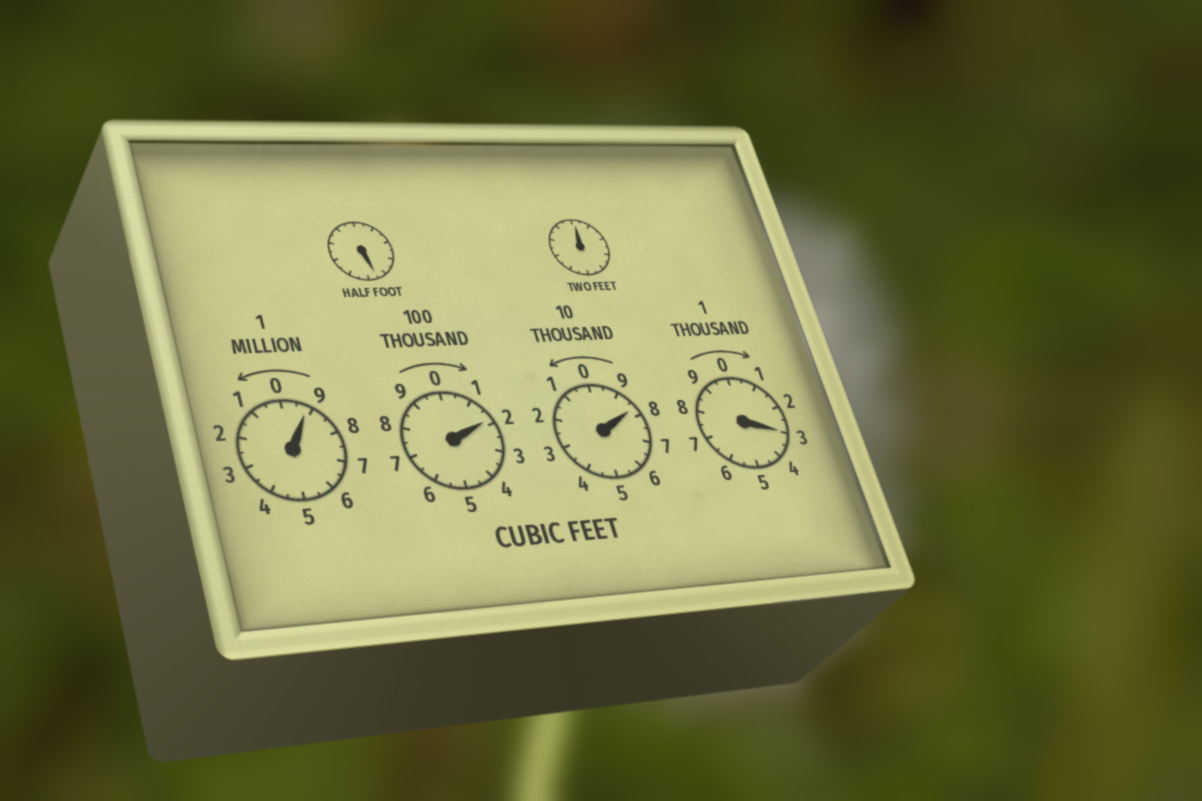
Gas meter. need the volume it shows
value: 918300 ft³
